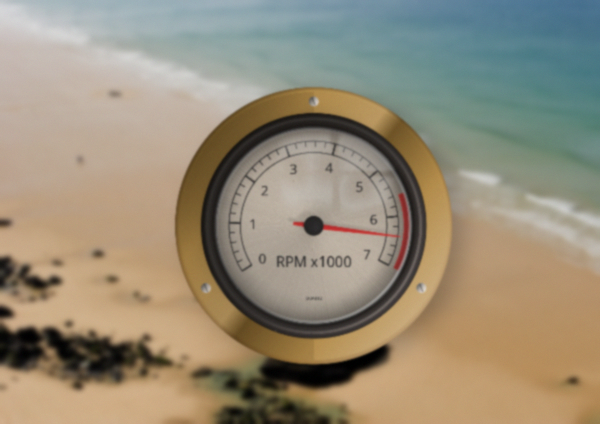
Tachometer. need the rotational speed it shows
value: 6400 rpm
